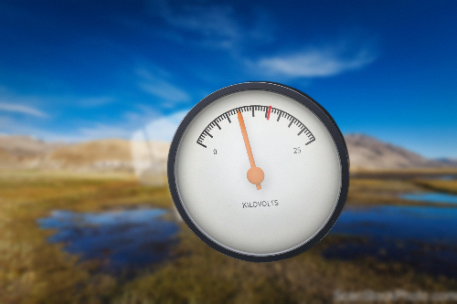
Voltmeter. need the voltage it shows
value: 10 kV
